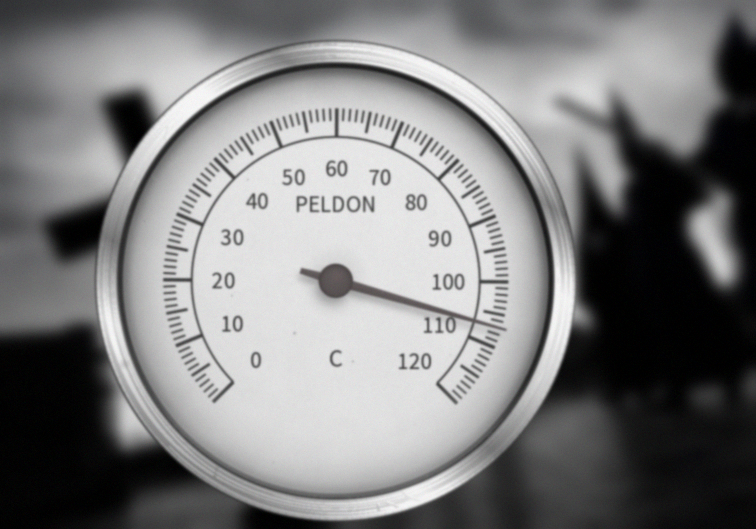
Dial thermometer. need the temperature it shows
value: 107 °C
